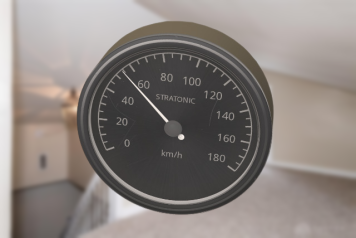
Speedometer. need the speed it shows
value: 55 km/h
